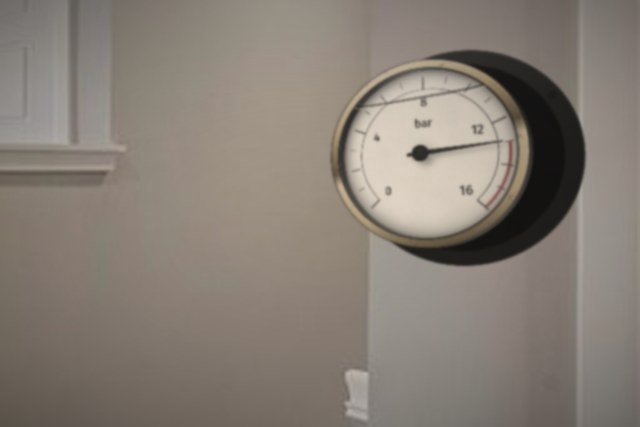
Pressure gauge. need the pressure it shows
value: 13 bar
